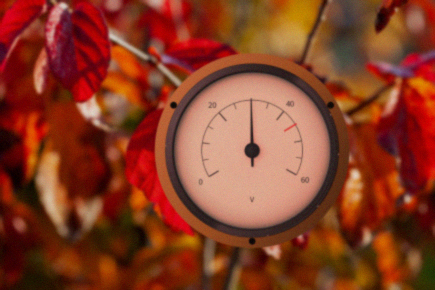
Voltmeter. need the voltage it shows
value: 30 V
